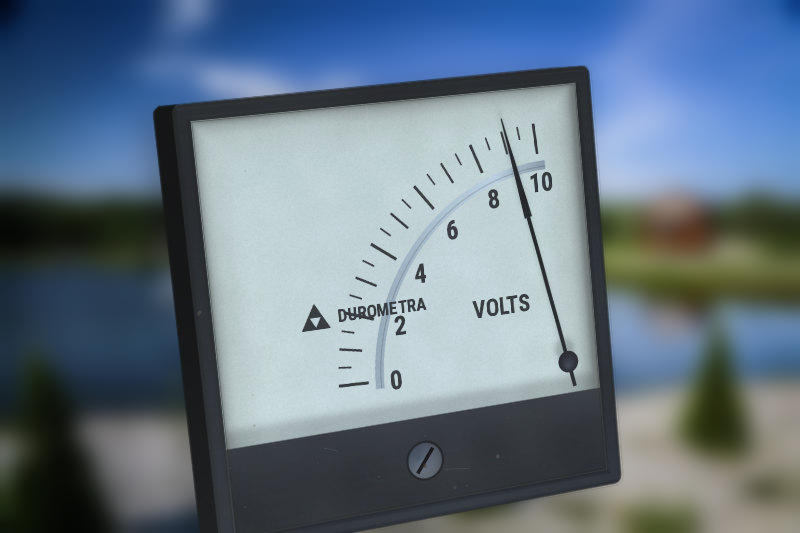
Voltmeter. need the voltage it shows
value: 9 V
